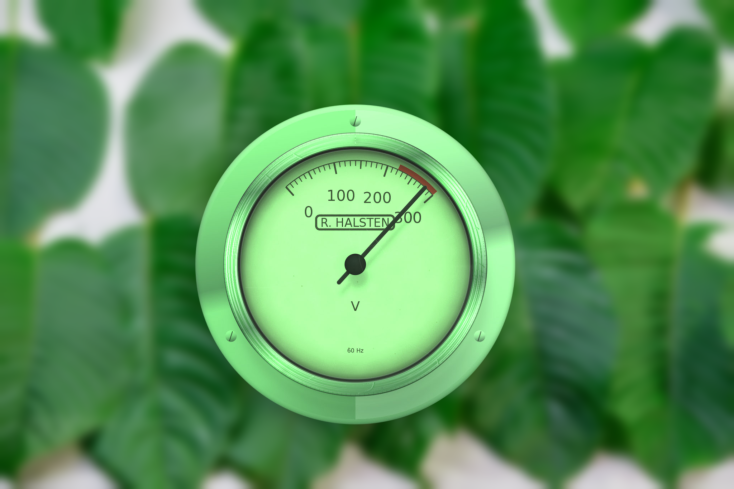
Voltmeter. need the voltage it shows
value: 280 V
